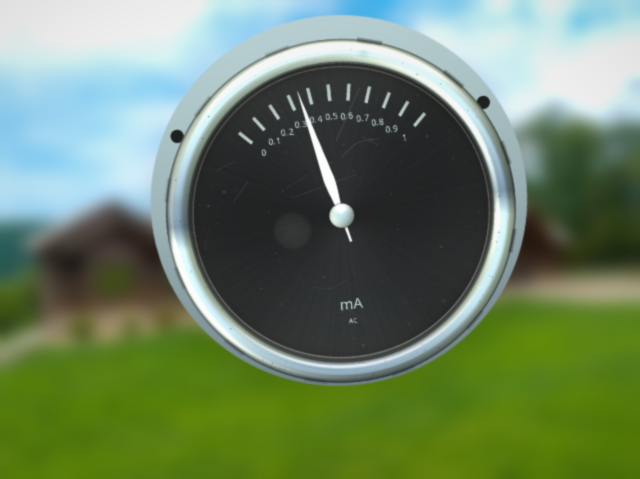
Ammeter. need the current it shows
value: 0.35 mA
